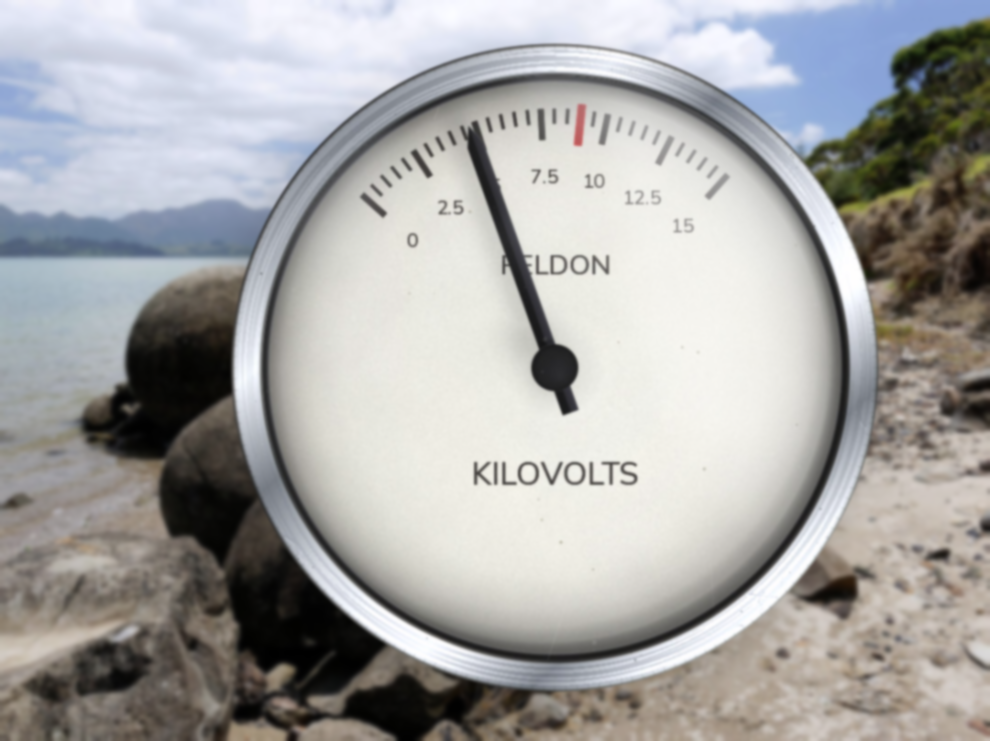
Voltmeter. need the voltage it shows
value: 4.75 kV
